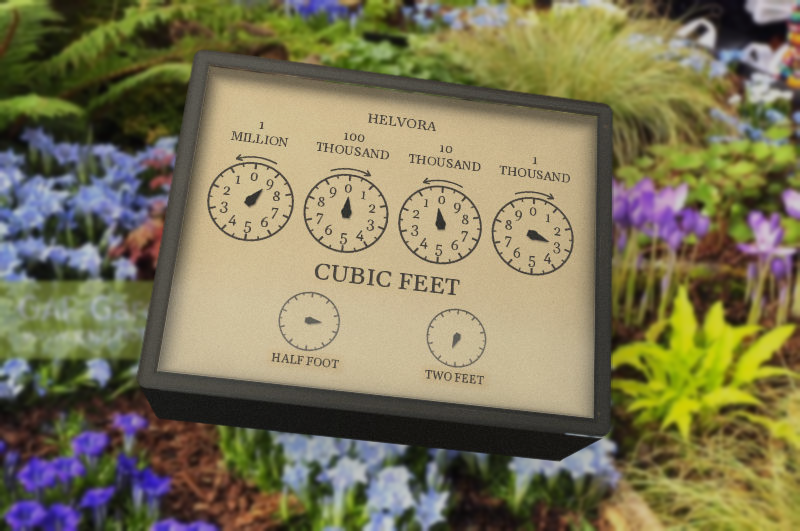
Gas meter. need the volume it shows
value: 900300 ft³
